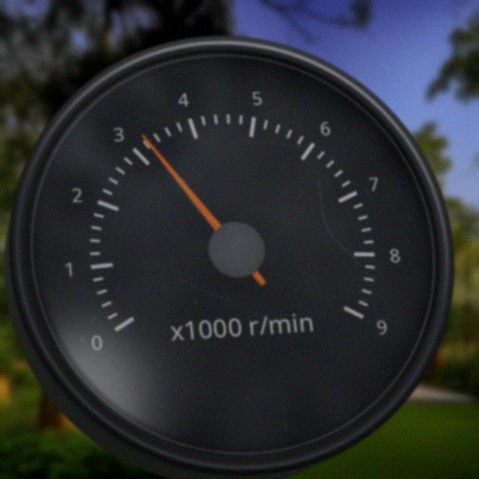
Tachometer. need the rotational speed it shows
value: 3200 rpm
